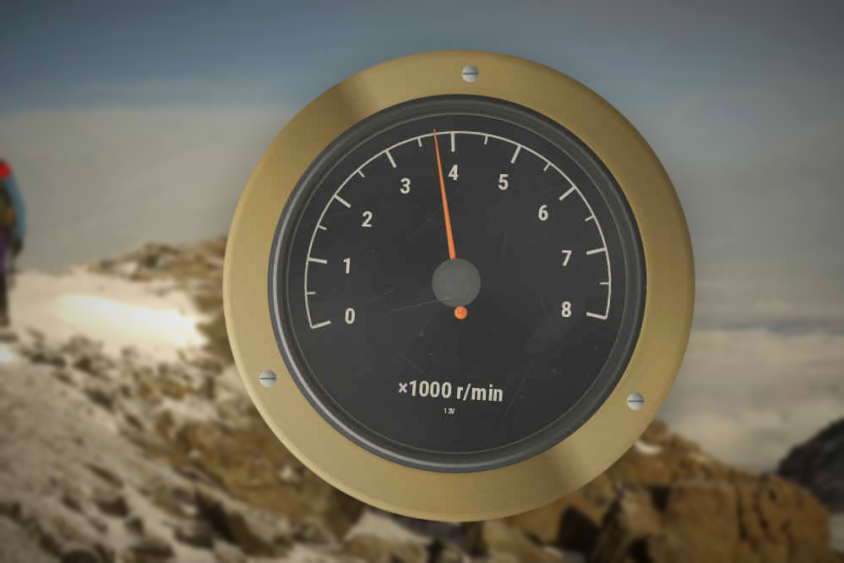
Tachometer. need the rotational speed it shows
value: 3750 rpm
